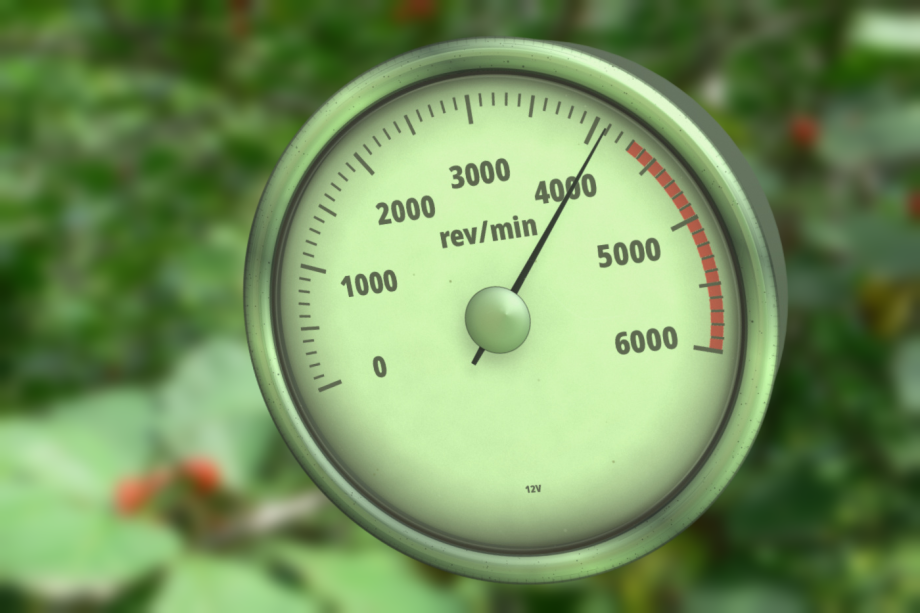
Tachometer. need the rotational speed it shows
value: 4100 rpm
